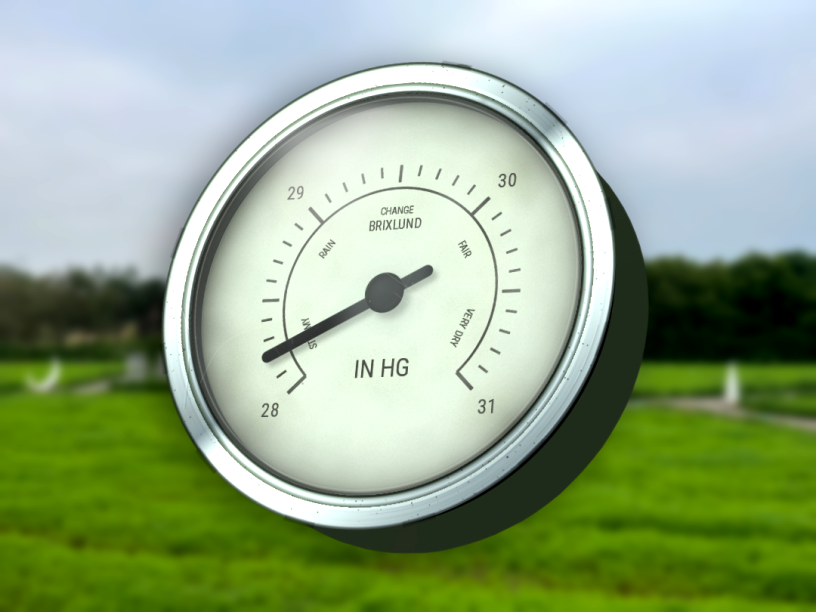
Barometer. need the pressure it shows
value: 28.2 inHg
